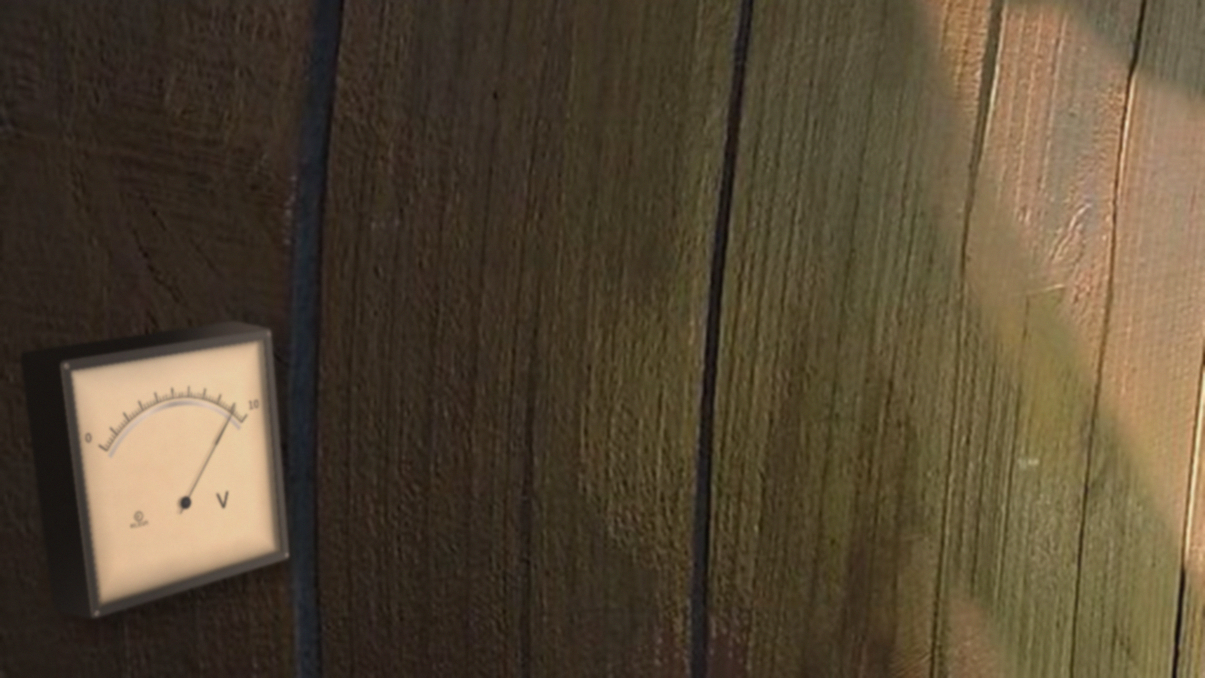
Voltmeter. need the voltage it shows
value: 9 V
